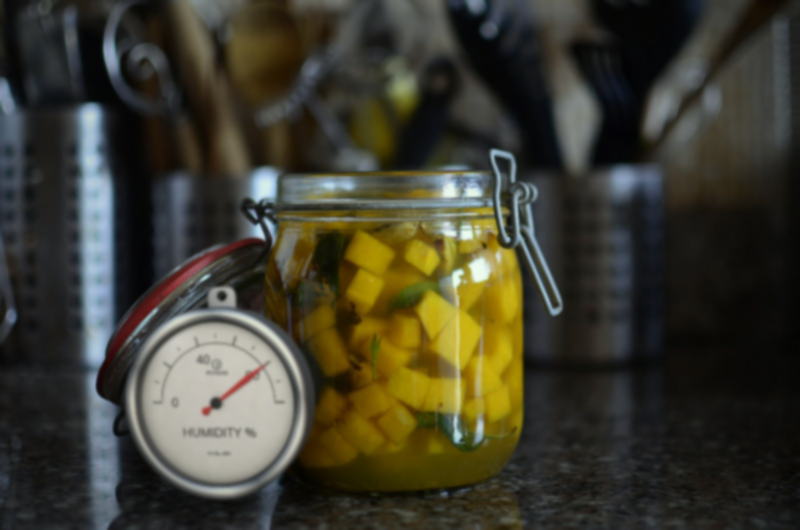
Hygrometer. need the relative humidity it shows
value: 80 %
